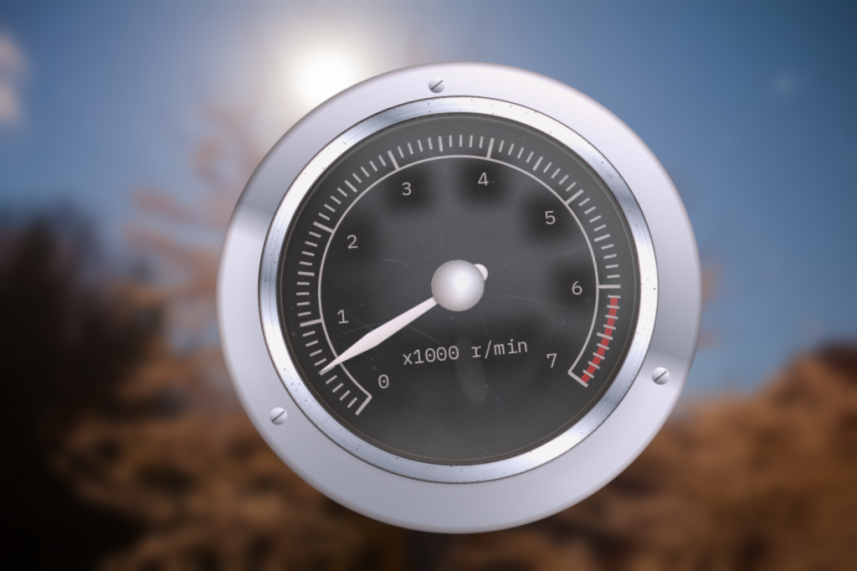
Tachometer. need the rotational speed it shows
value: 500 rpm
